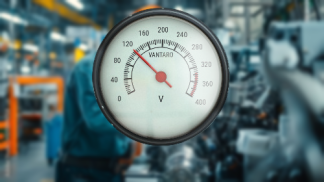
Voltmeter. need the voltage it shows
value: 120 V
